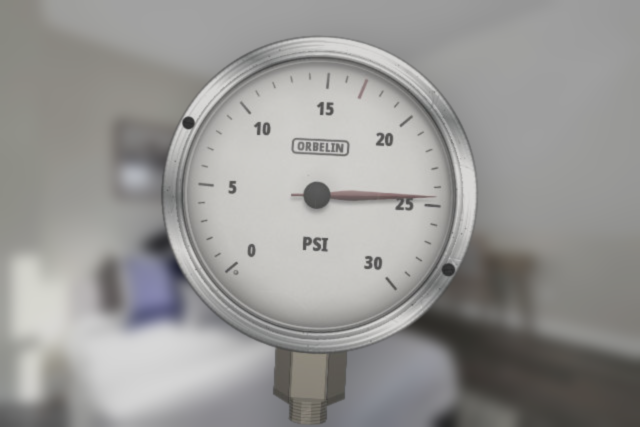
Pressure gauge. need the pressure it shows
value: 24.5 psi
